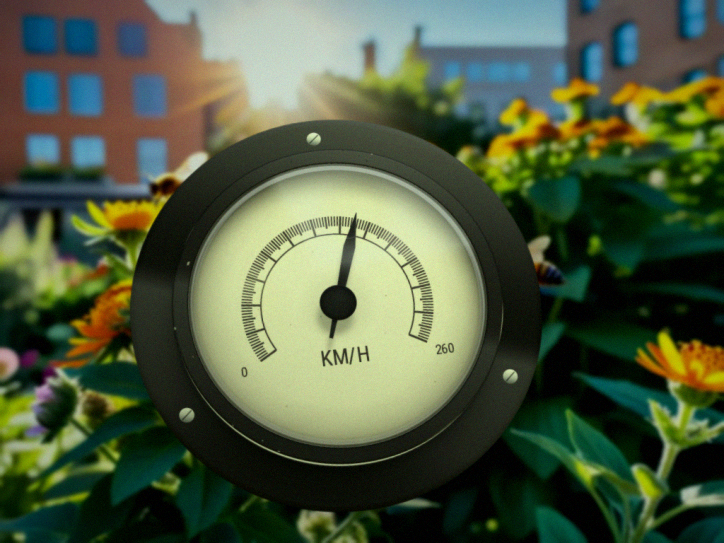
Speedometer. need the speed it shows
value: 150 km/h
